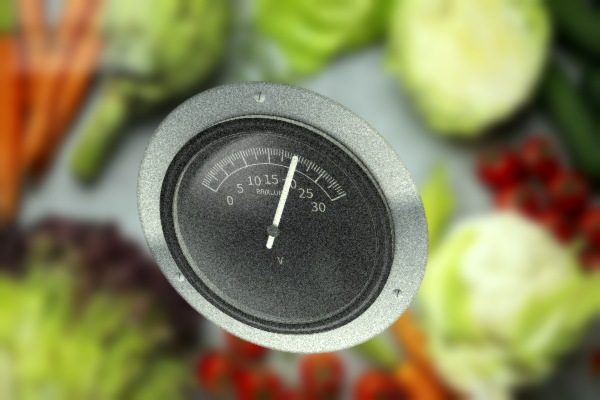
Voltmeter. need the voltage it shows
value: 20 V
